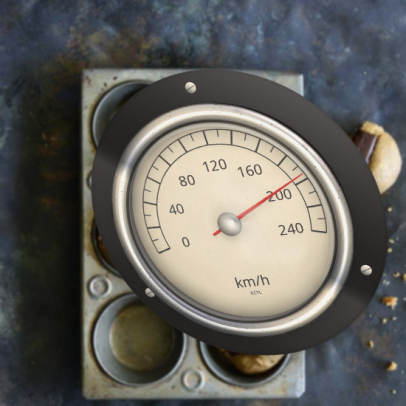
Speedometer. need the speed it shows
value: 195 km/h
